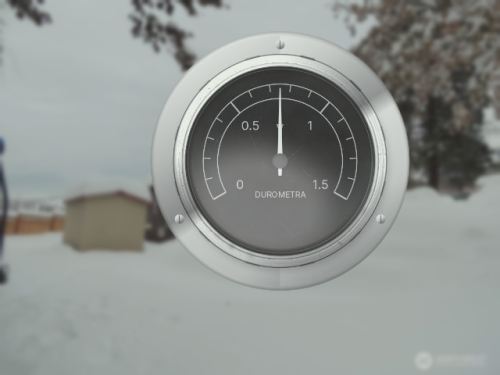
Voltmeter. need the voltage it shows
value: 0.75 V
